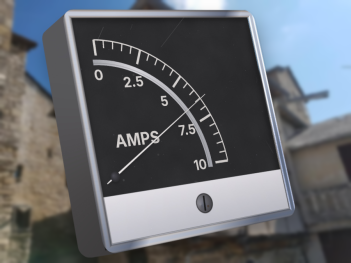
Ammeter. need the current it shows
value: 6.5 A
